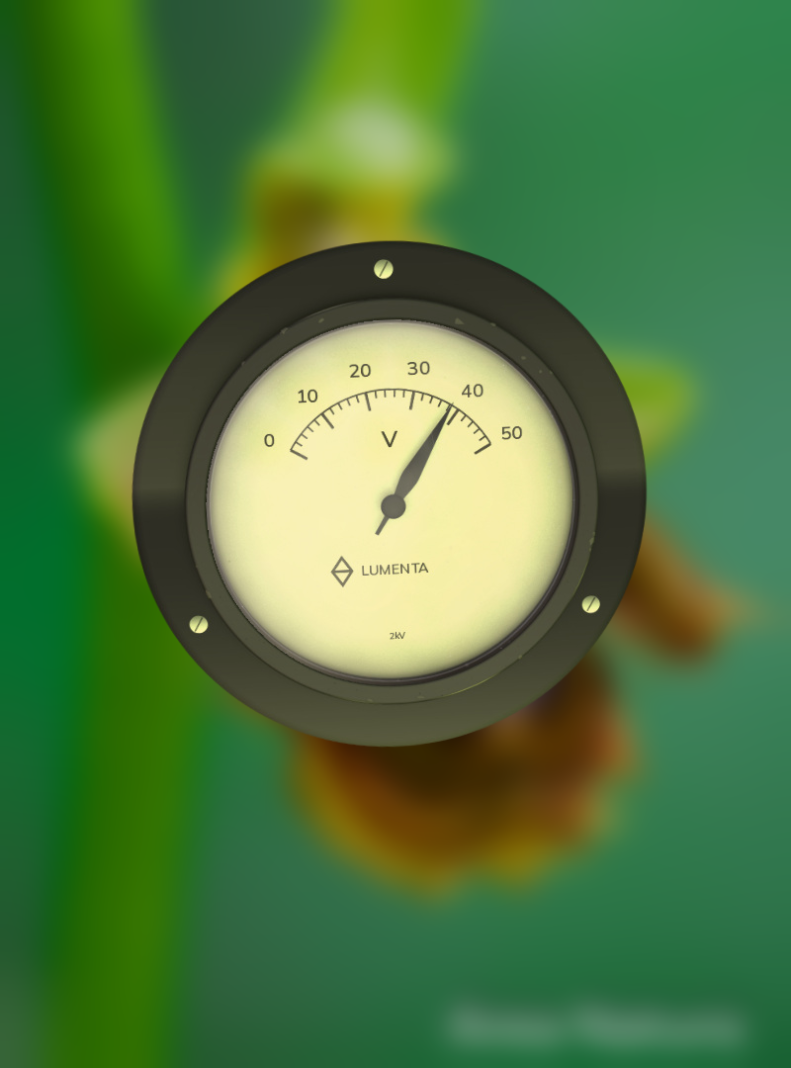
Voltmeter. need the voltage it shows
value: 38 V
